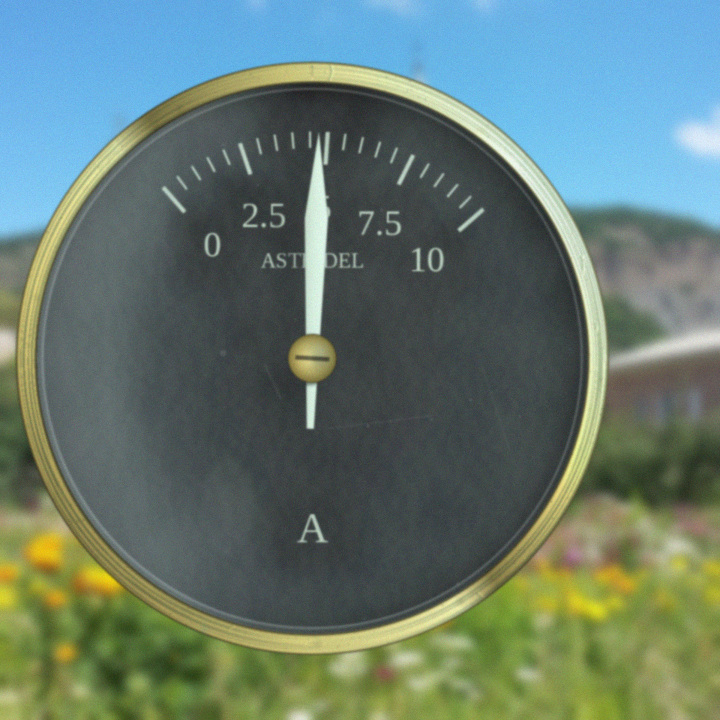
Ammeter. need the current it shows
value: 4.75 A
